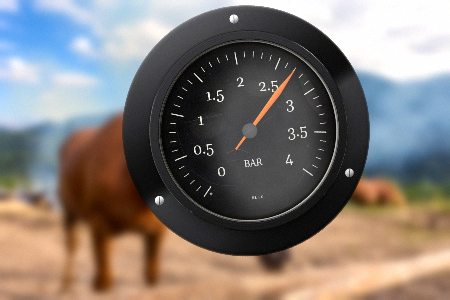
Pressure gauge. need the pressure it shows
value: 2.7 bar
